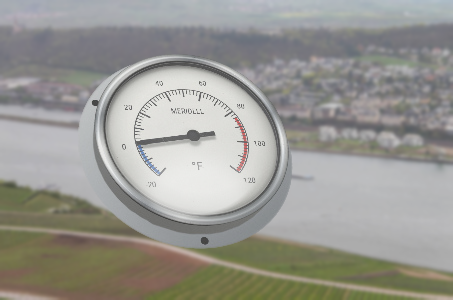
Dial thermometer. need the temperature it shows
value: 0 °F
